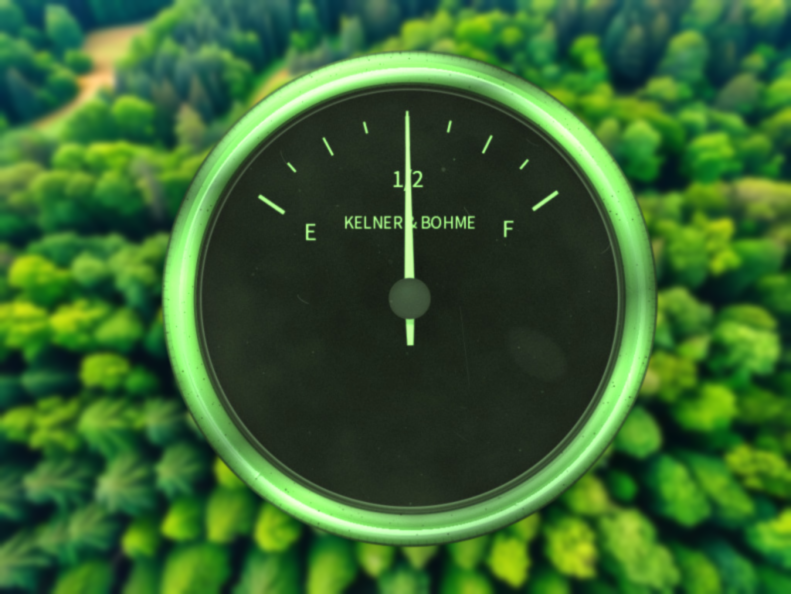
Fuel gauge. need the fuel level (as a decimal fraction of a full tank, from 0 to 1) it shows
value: 0.5
